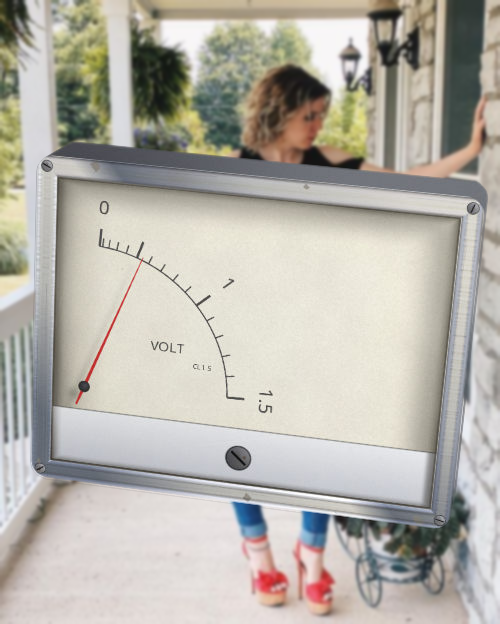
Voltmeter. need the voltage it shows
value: 0.55 V
